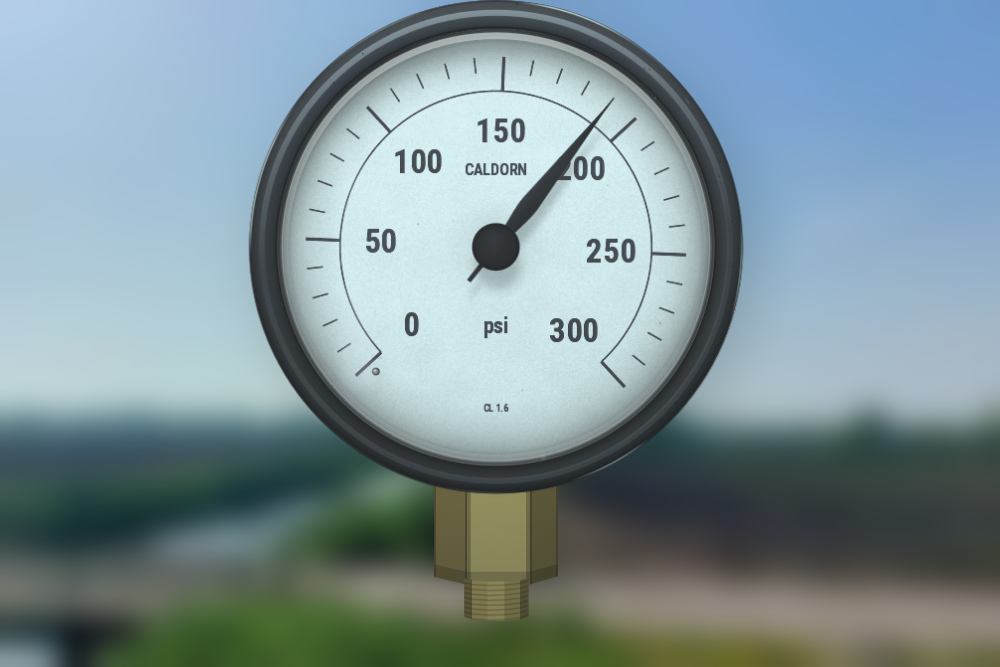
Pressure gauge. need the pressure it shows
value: 190 psi
